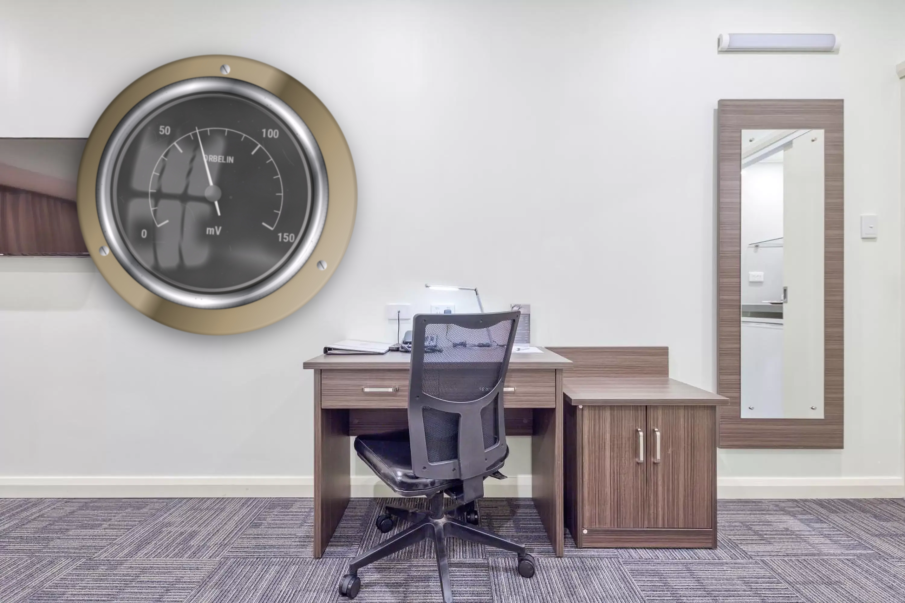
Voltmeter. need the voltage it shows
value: 65 mV
